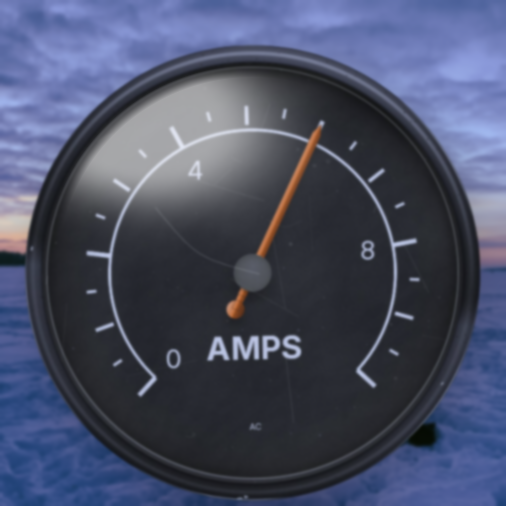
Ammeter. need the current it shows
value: 6 A
